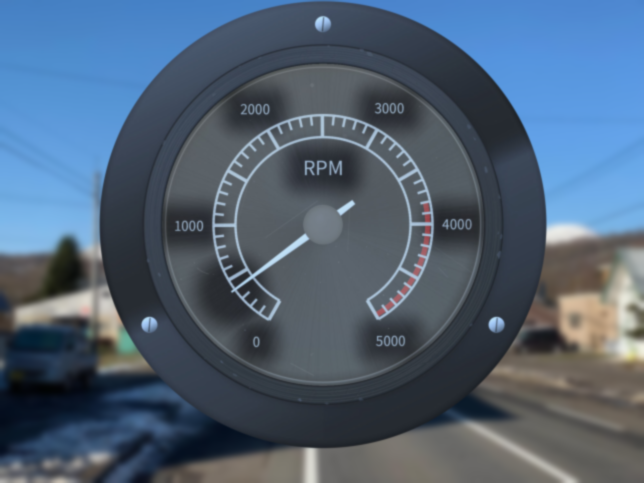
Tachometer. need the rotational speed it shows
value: 400 rpm
